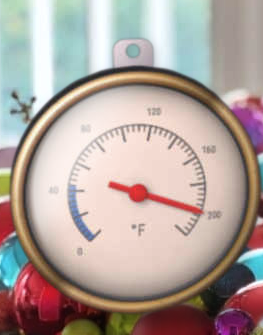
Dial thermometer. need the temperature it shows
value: 200 °F
